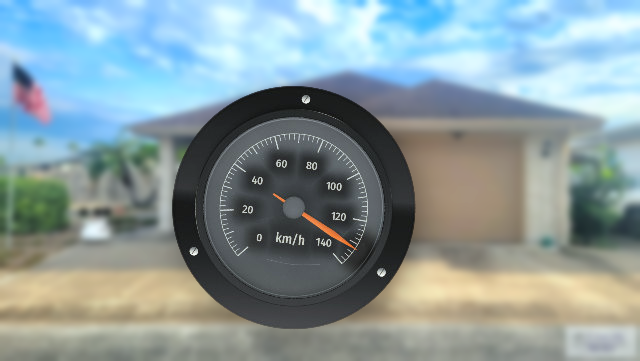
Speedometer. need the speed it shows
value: 132 km/h
